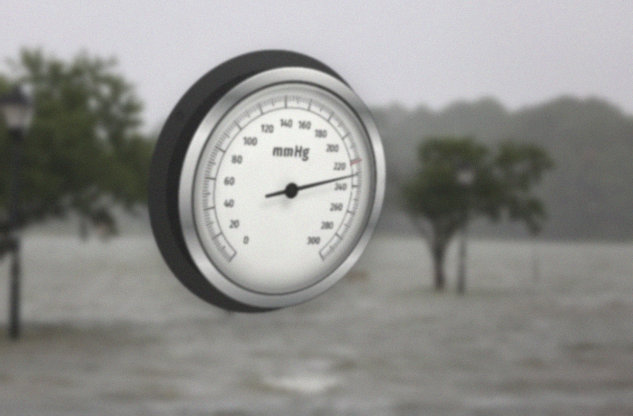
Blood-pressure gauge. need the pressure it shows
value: 230 mmHg
